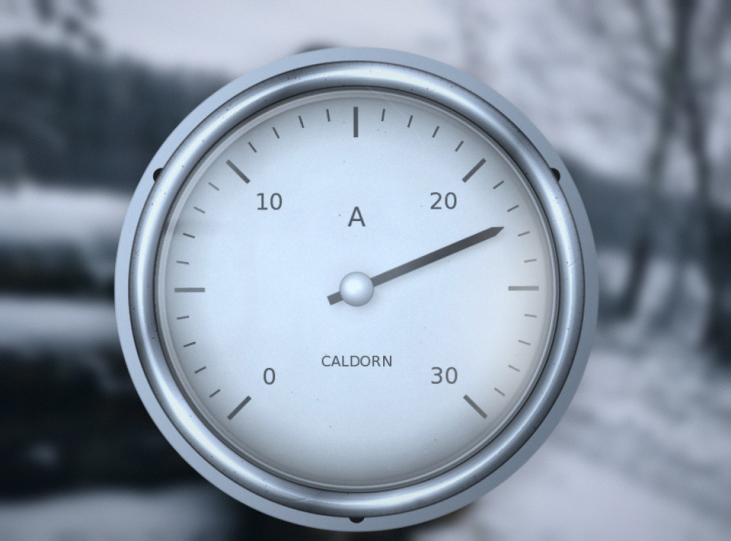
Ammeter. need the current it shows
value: 22.5 A
